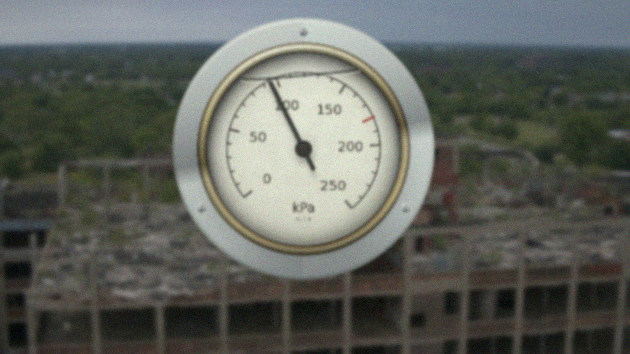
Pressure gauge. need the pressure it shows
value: 95 kPa
